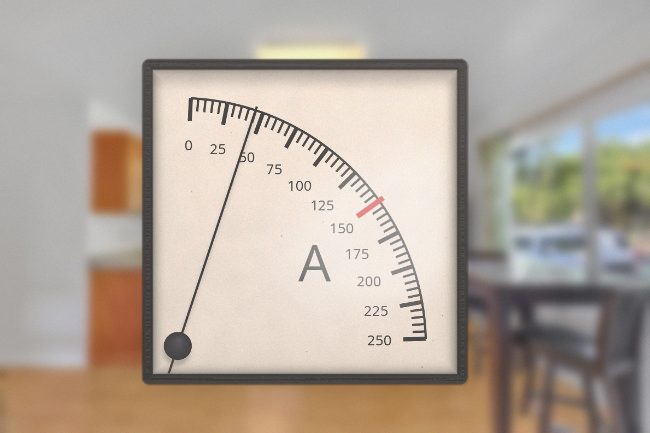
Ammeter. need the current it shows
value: 45 A
